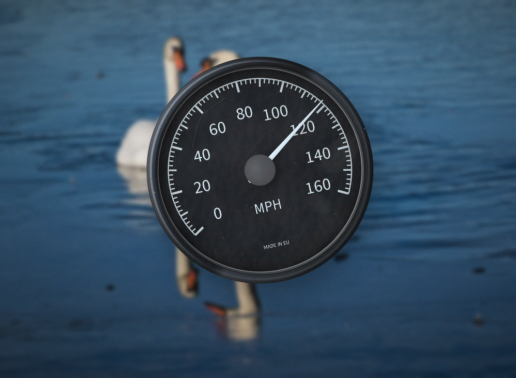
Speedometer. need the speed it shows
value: 118 mph
